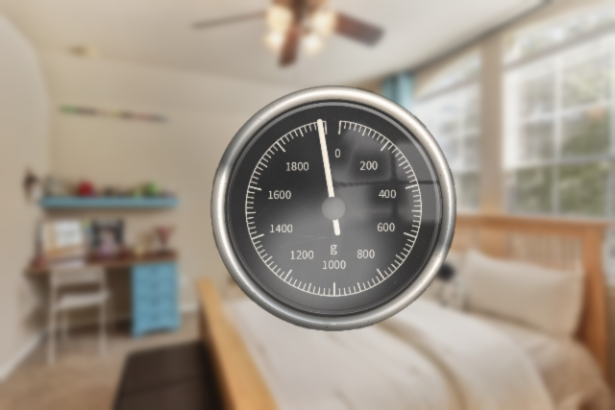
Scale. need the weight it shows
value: 1980 g
